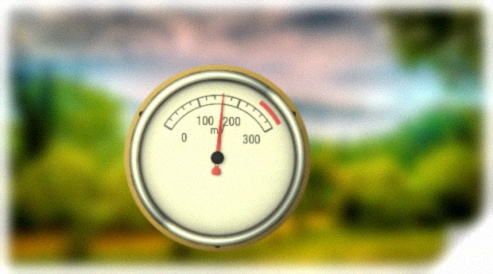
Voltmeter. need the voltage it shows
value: 160 mV
